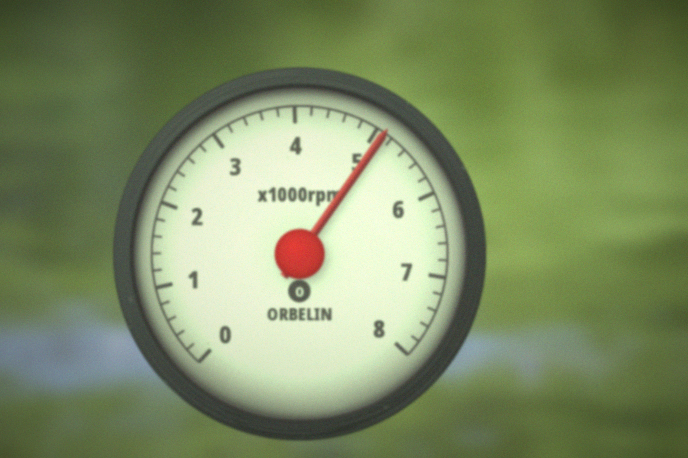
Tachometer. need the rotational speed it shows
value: 5100 rpm
